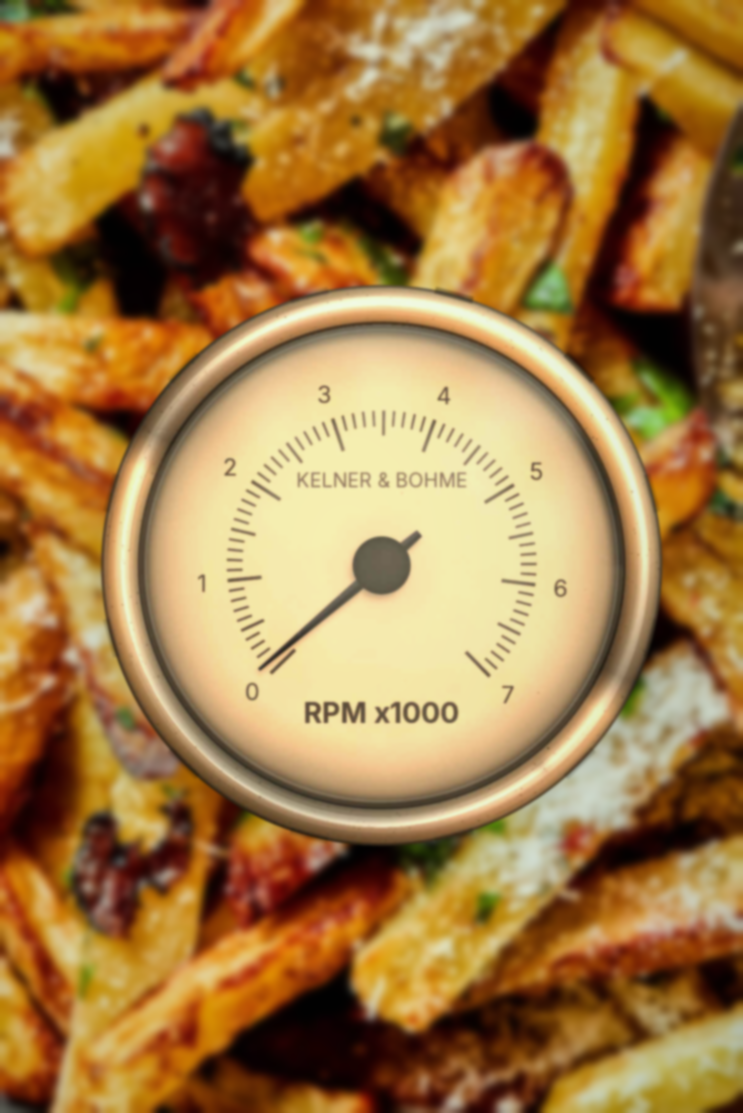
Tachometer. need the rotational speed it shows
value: 100 rpm
